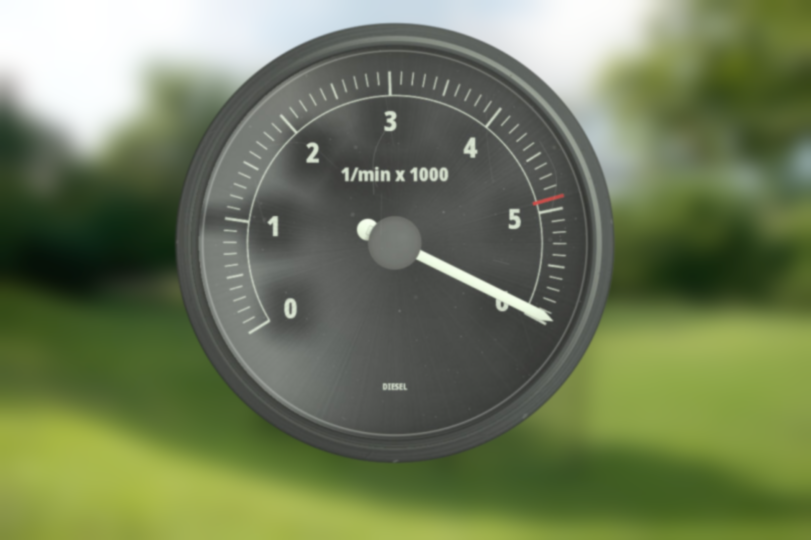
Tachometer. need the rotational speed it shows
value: 5950 rpm
